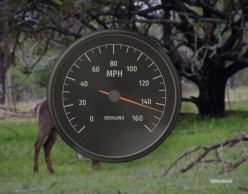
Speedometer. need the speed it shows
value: 145 mph
